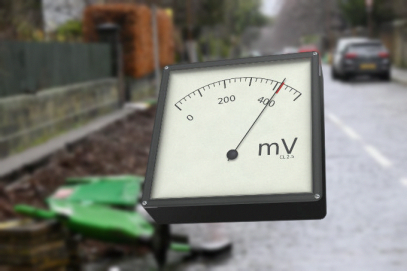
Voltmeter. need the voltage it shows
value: 420 mV
